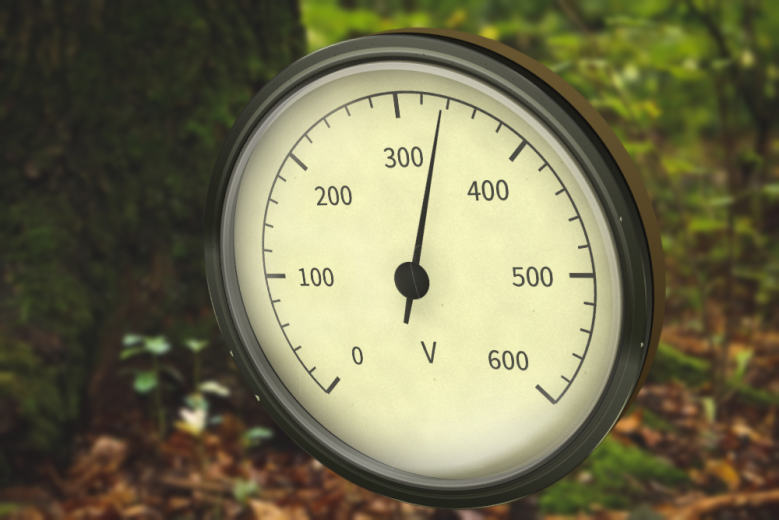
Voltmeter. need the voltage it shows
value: 340 V
